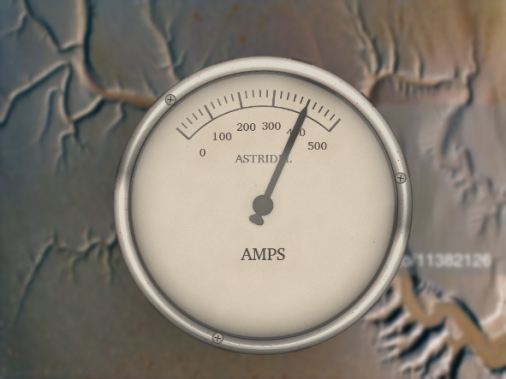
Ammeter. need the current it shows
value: 400 A
